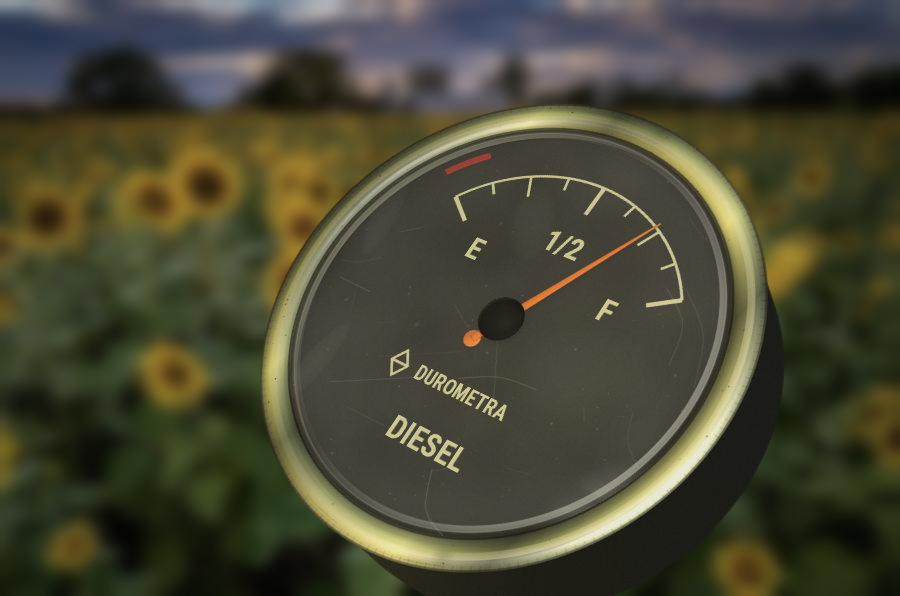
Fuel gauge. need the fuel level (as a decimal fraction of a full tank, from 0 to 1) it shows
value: 0.75
